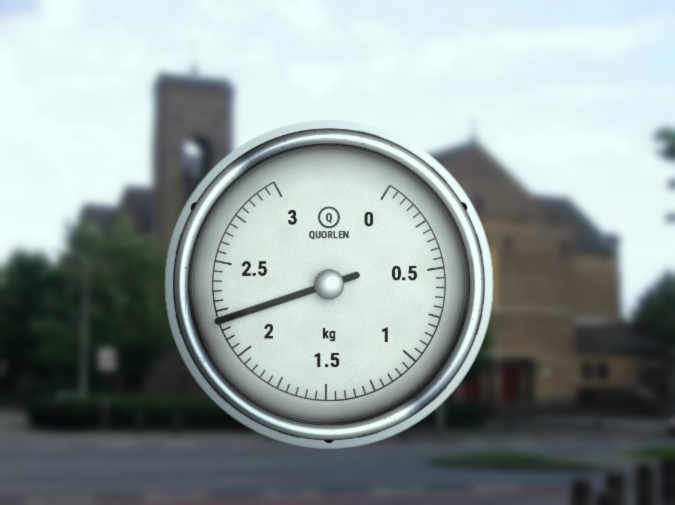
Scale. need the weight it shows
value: 2.2 kg
